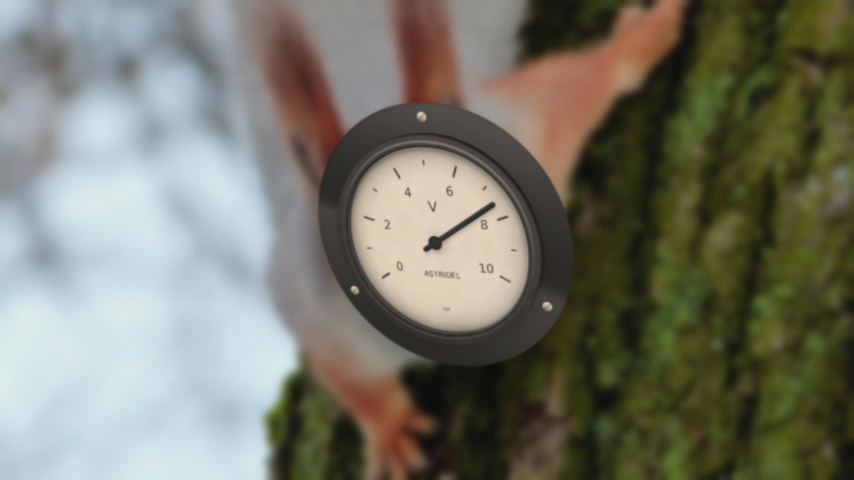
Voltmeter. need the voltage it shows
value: 7.5 V
